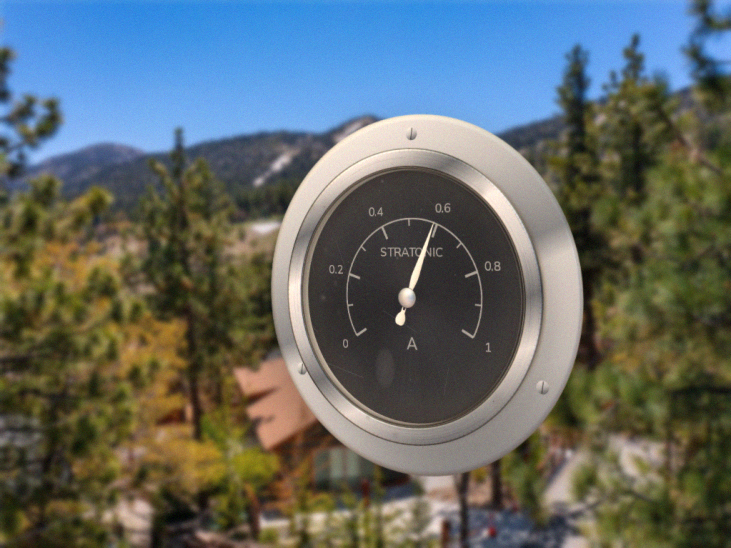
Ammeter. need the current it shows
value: 0.6 A
